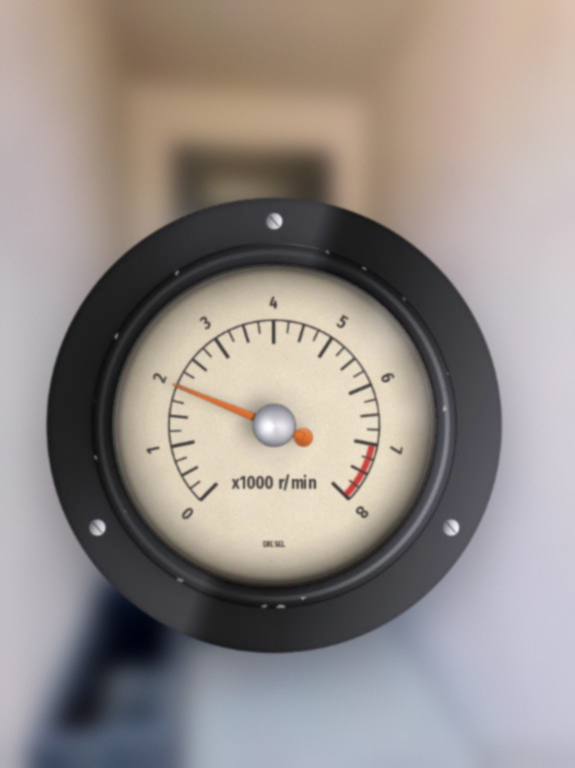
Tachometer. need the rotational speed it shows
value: 2000 rpm
